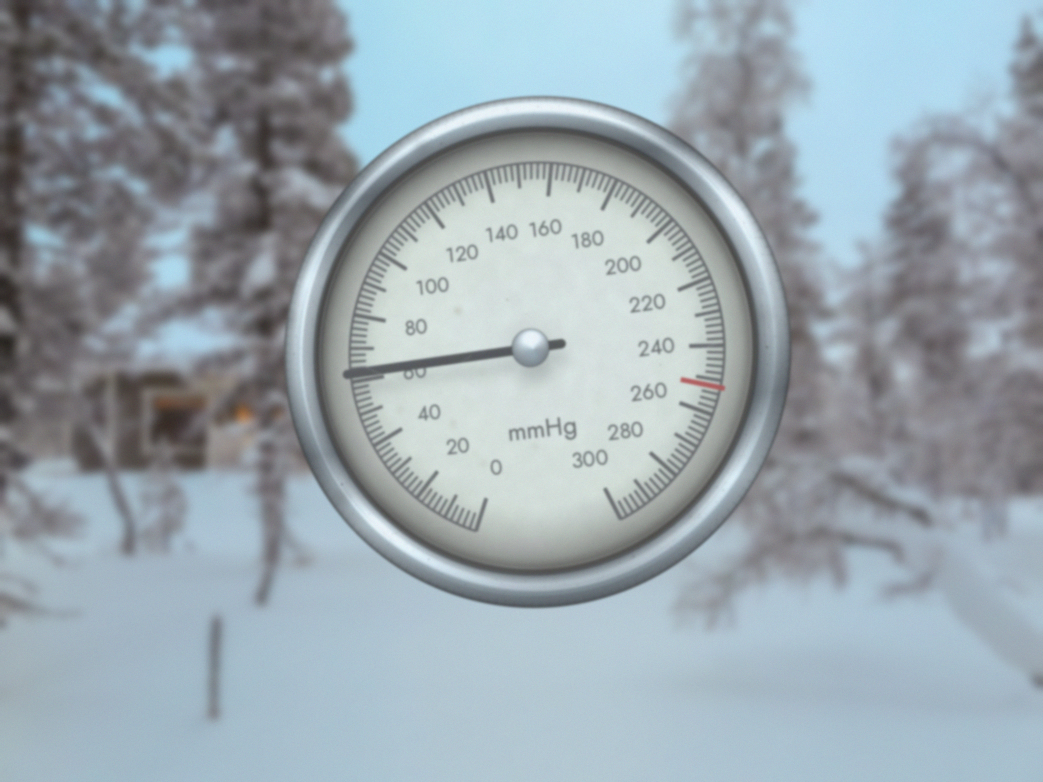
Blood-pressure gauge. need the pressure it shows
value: 62 mmHg
